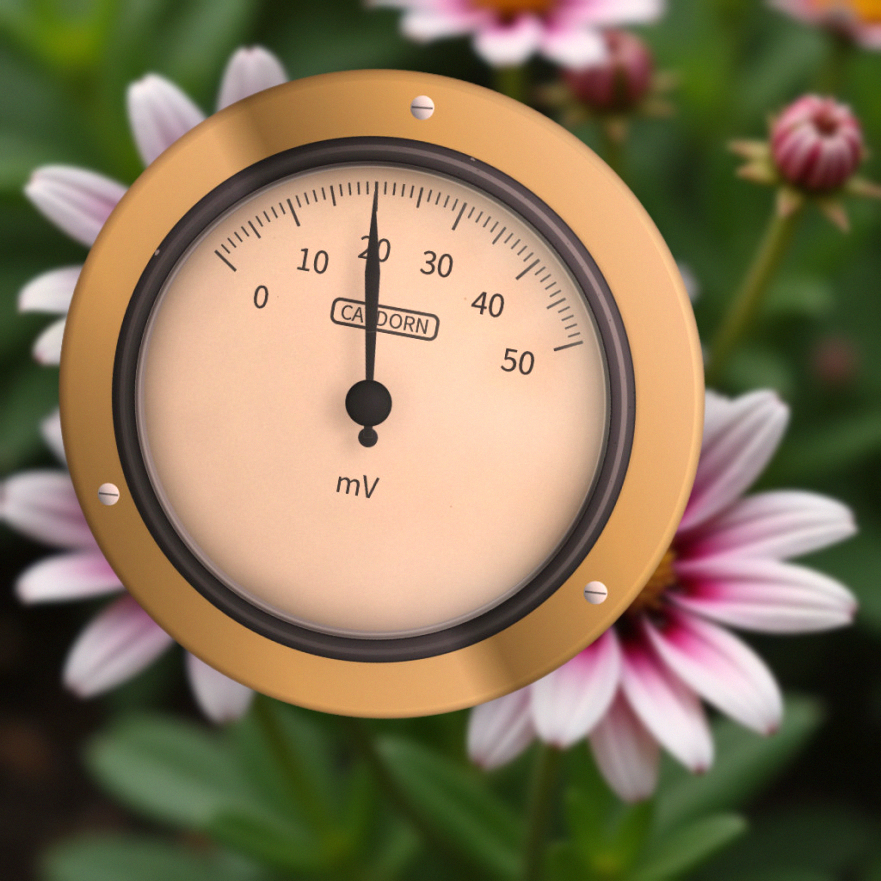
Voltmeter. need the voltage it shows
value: 20 mV
